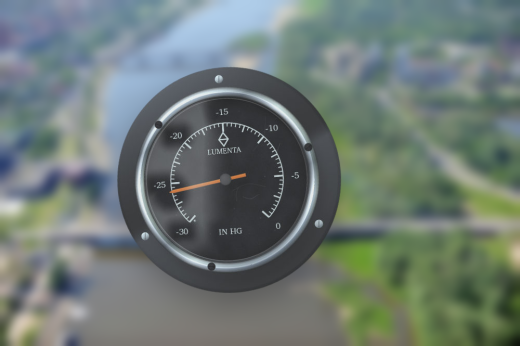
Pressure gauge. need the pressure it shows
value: -26 inHg
